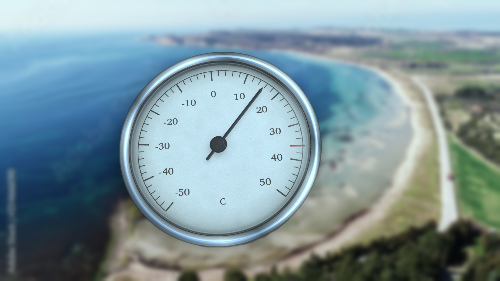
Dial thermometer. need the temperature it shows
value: 16 °C
